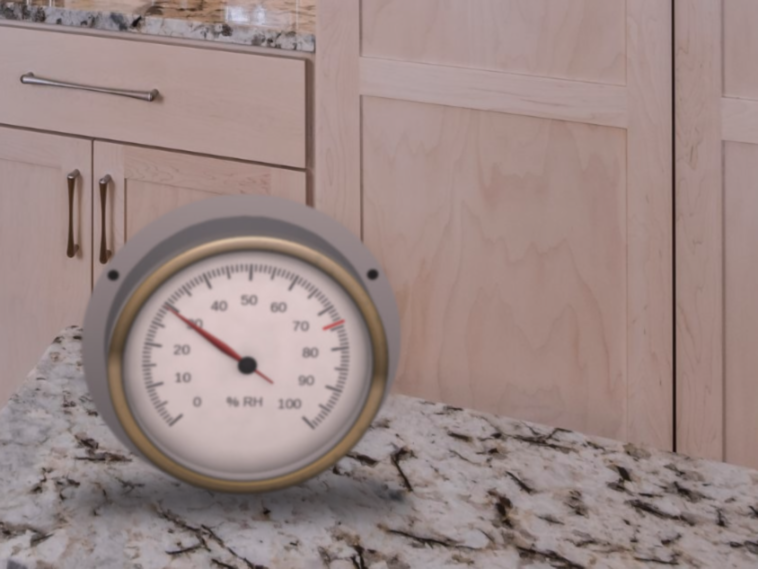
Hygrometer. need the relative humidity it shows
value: 30 %
